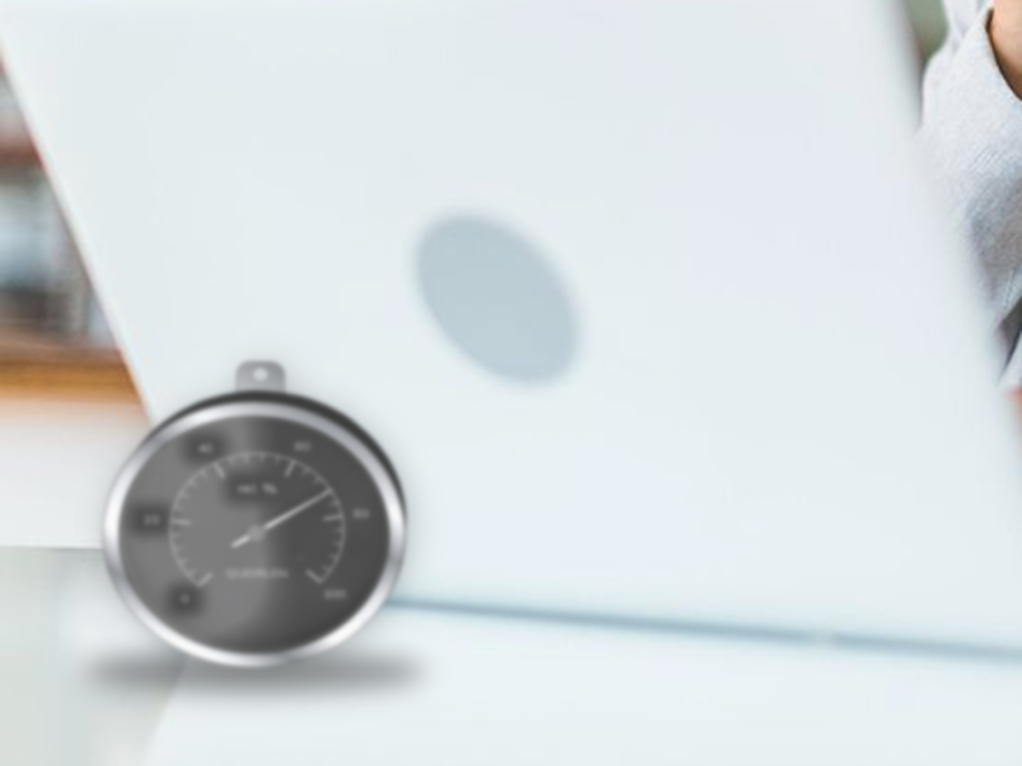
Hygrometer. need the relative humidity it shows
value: 72 %
